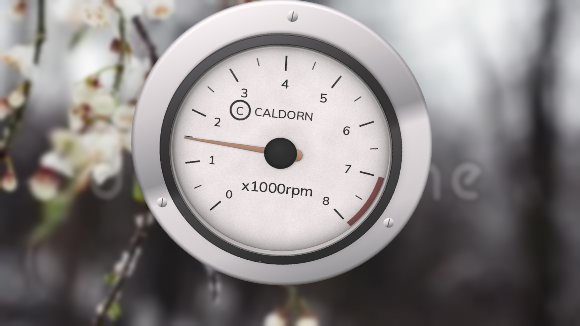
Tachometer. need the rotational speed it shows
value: 1500 rpm
